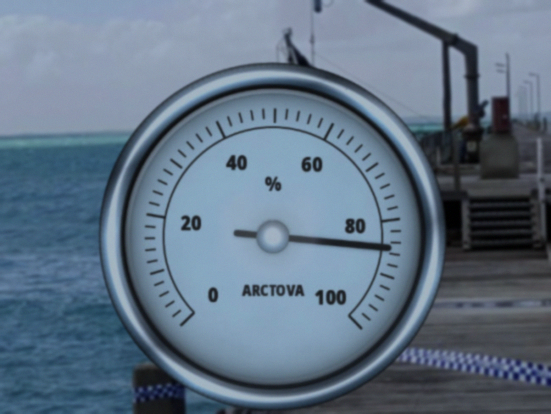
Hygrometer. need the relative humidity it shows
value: 85 %
